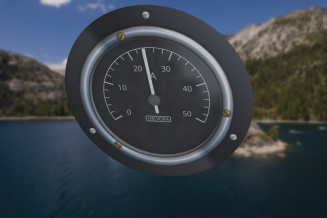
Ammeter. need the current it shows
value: 24 A
